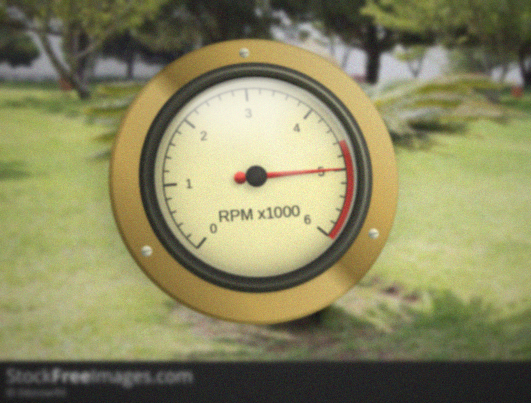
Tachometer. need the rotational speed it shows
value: 5000 rpm
